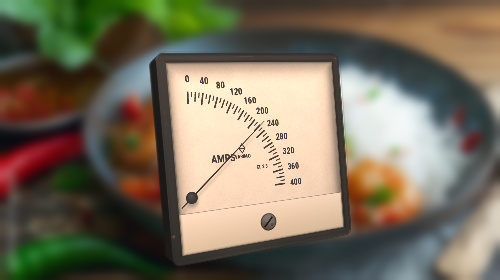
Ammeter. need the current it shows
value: 220 A
